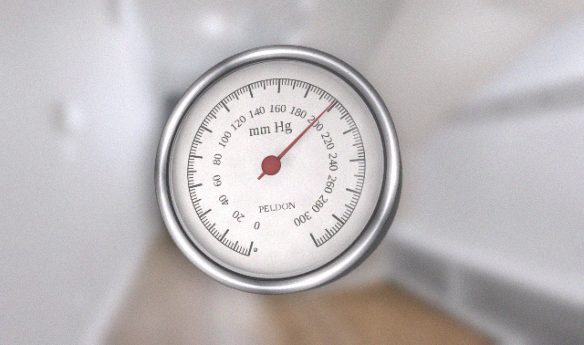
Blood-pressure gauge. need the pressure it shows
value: 200 mmHg
